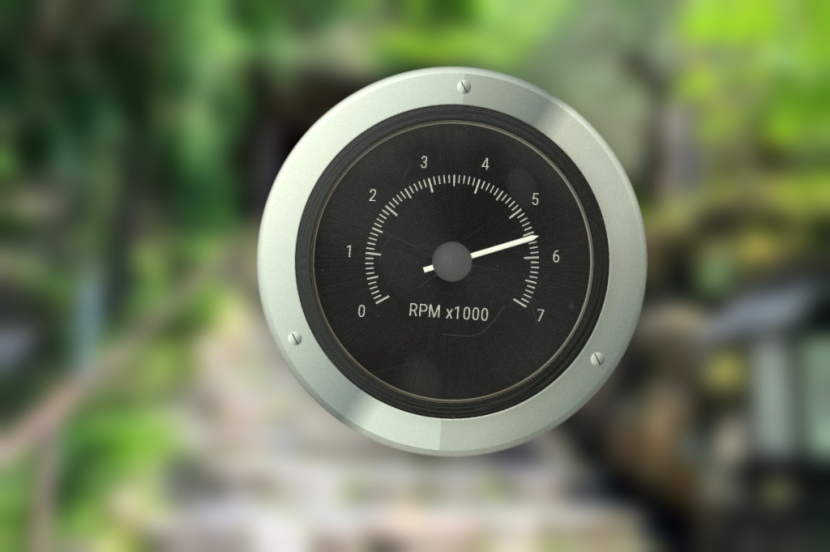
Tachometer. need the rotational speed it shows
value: 5600 rpm
